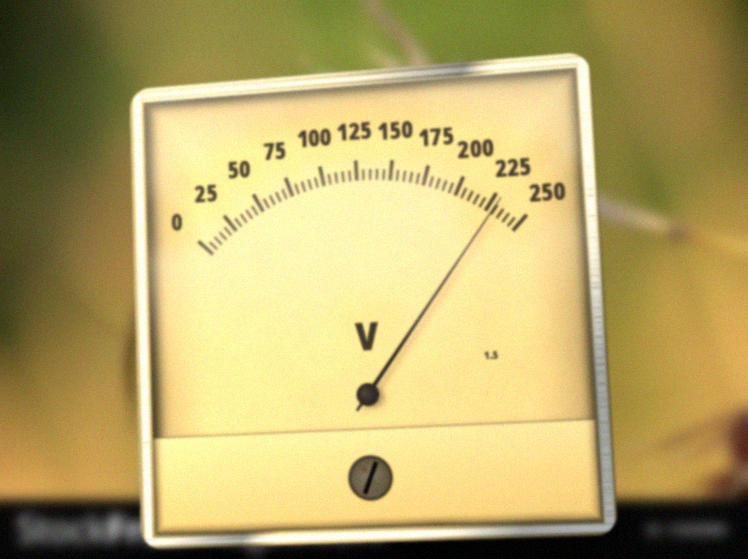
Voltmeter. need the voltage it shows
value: 230 V
